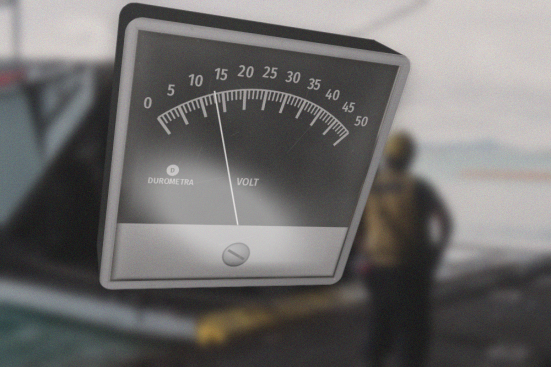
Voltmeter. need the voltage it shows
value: 13 V
